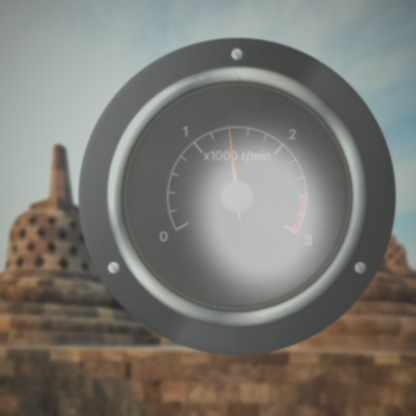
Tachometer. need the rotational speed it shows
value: 1400 rpm
